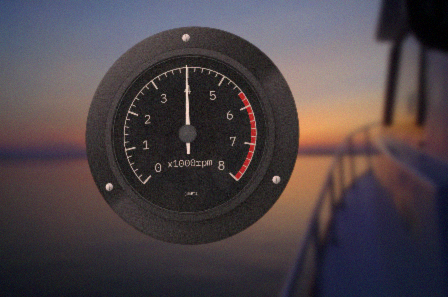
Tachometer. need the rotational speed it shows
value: 4000 rpm
